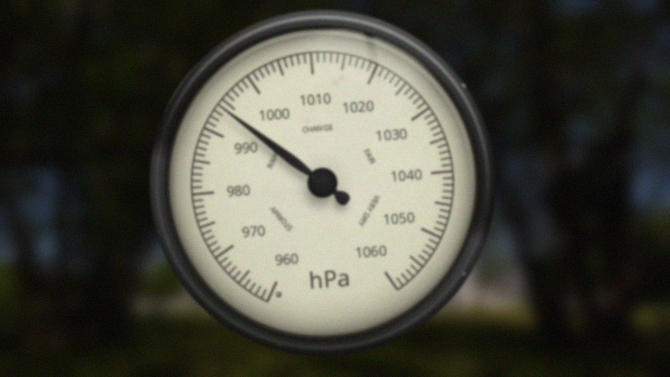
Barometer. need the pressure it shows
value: 994 hPa
